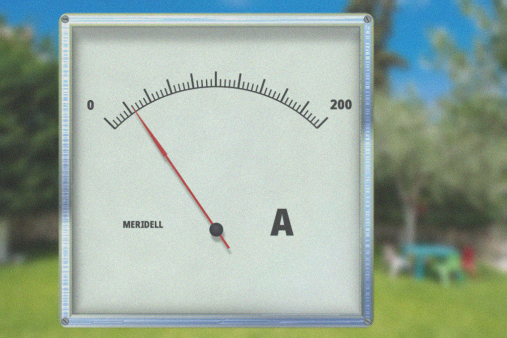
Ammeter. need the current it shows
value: 24 A
